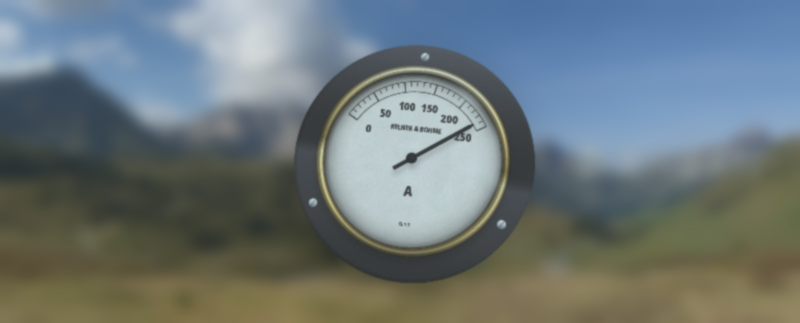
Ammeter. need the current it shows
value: 240 A
